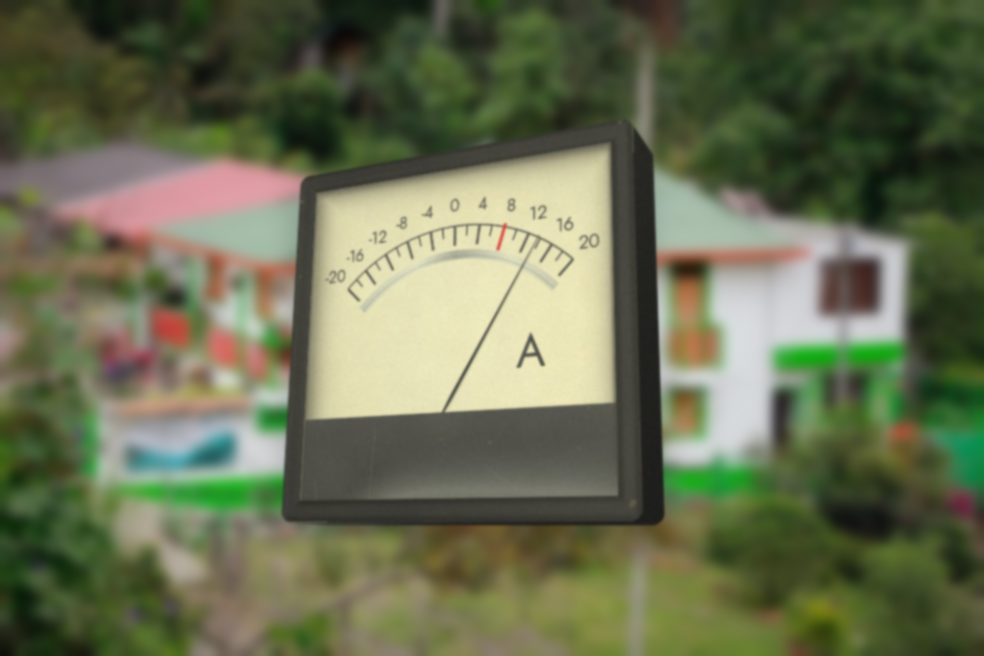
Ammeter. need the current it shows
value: 14 A
